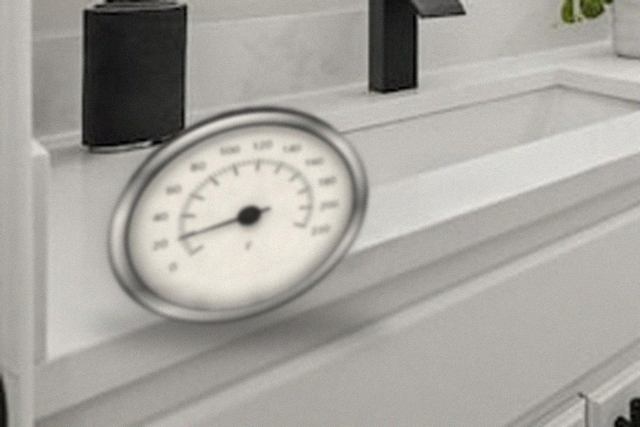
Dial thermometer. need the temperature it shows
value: 20 °F
